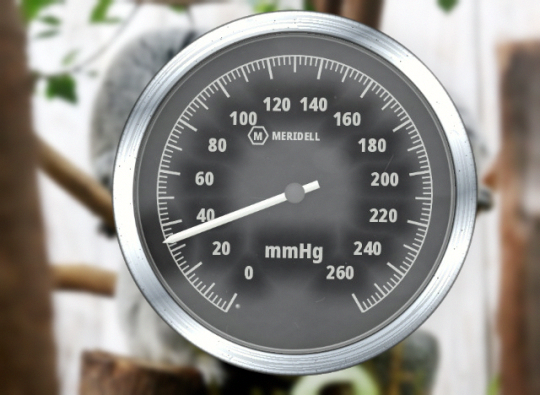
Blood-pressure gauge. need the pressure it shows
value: 34 mmHg
